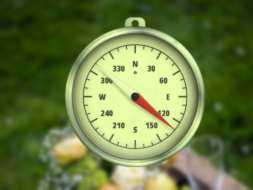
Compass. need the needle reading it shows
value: 130 °
